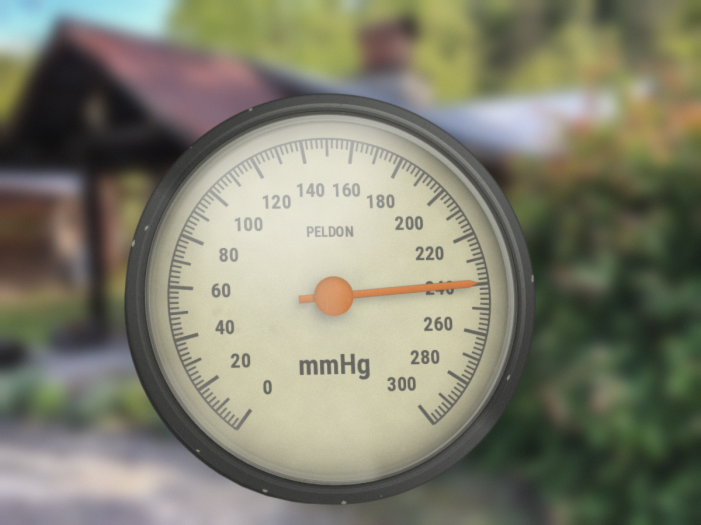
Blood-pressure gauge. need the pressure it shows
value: 240 mmHg
